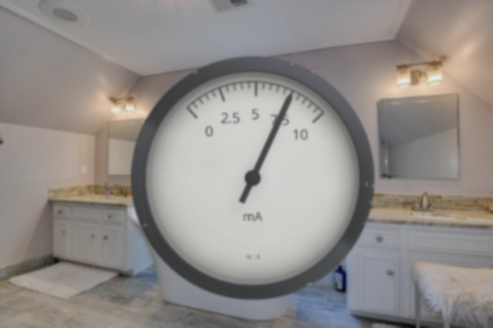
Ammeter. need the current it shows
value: 7.5 mA
